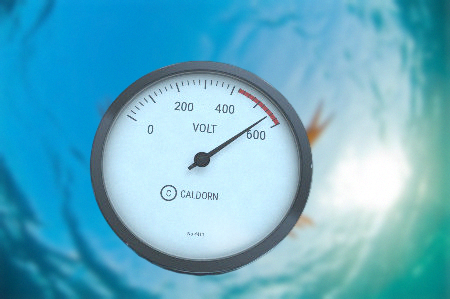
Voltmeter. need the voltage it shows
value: 560 V
